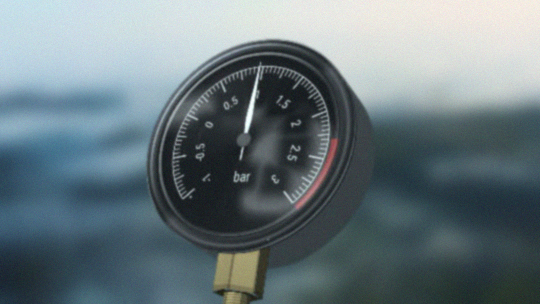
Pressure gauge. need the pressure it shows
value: 1 bar
